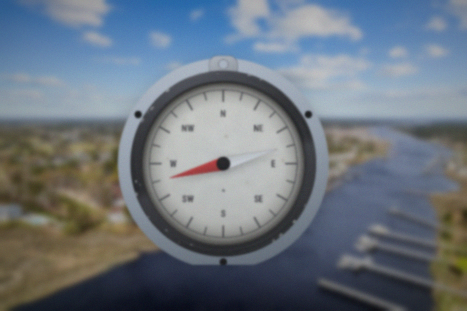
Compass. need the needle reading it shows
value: 255 °
